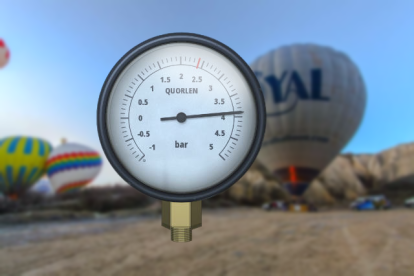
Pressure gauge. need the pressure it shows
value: 3.9 bar
